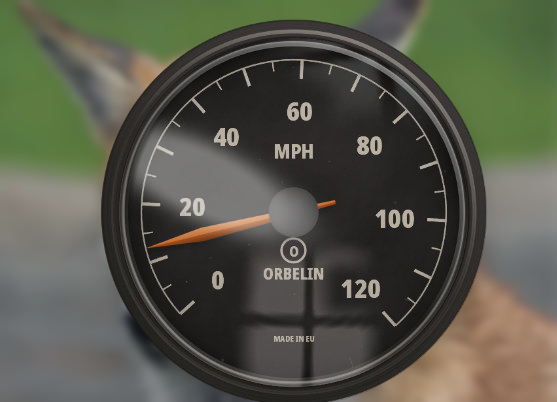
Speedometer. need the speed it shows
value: 12.5 mph
